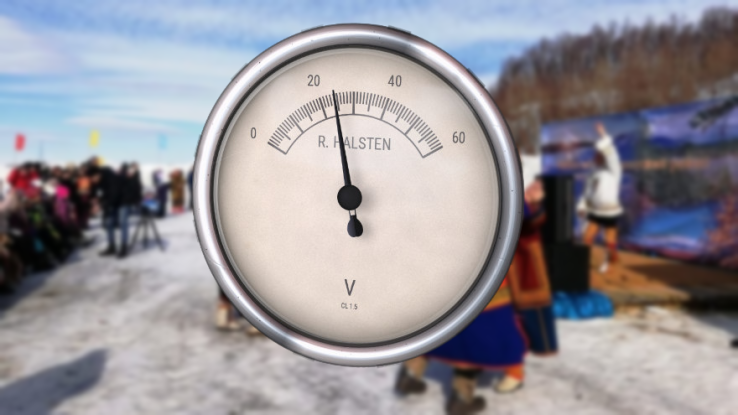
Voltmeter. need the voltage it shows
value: 25 V
